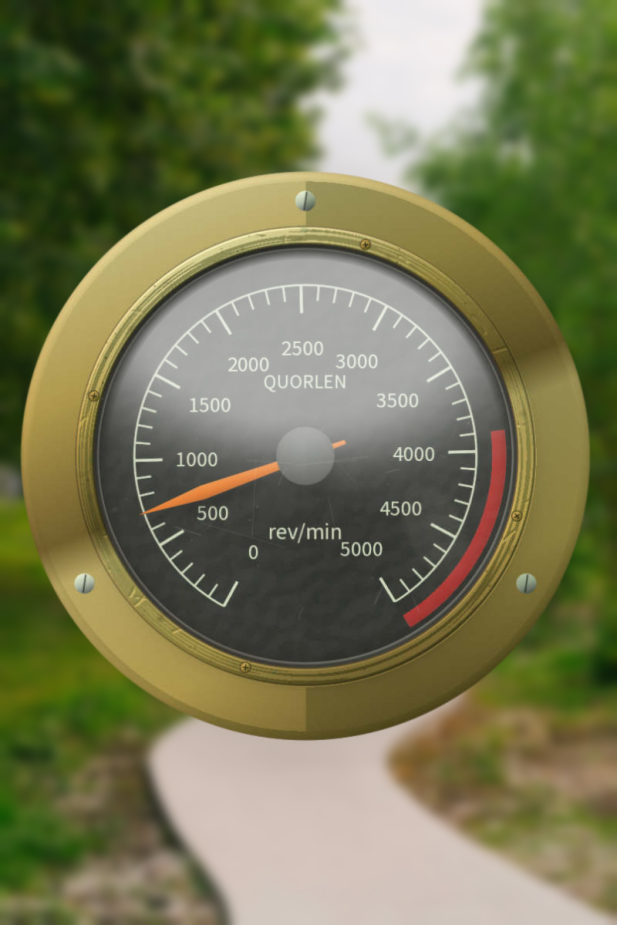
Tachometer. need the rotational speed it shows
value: 700 rpm
